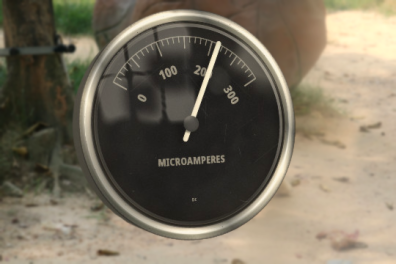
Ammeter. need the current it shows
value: 210 µA
